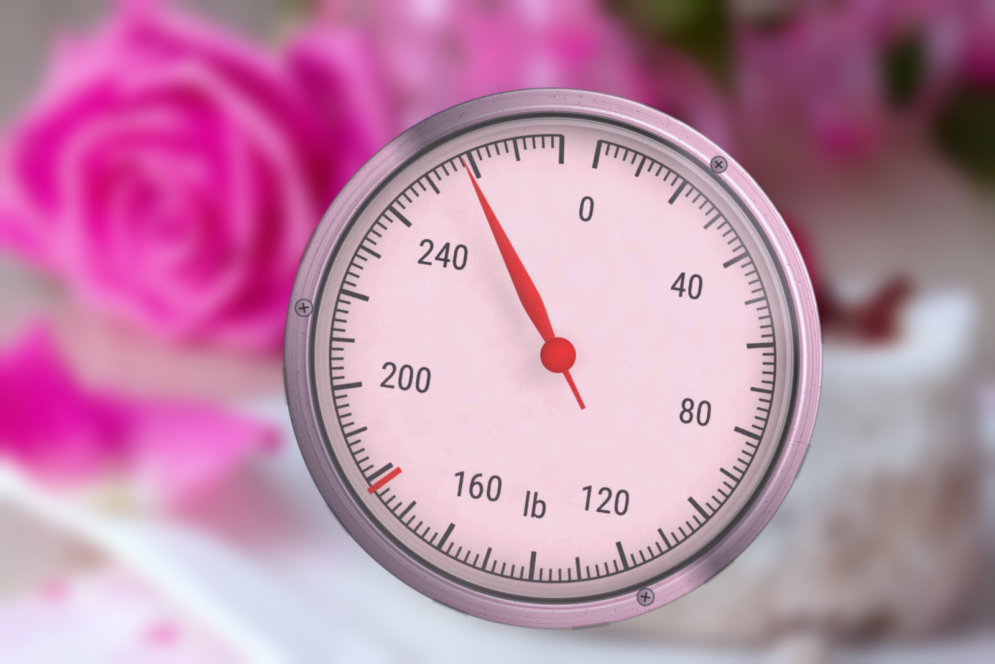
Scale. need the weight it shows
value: 258 lb
